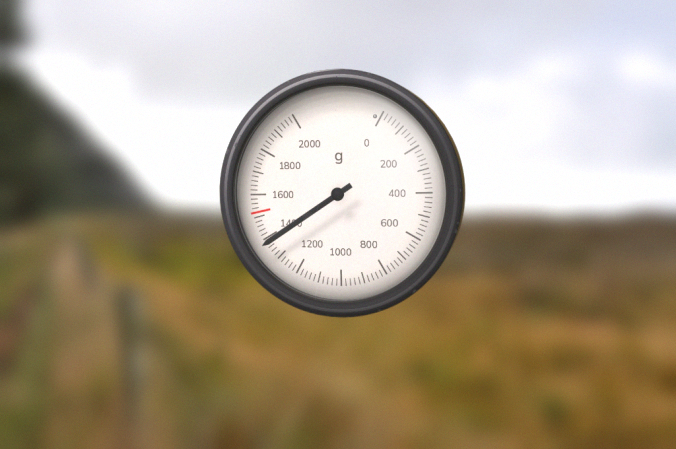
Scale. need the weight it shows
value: 1380 g
